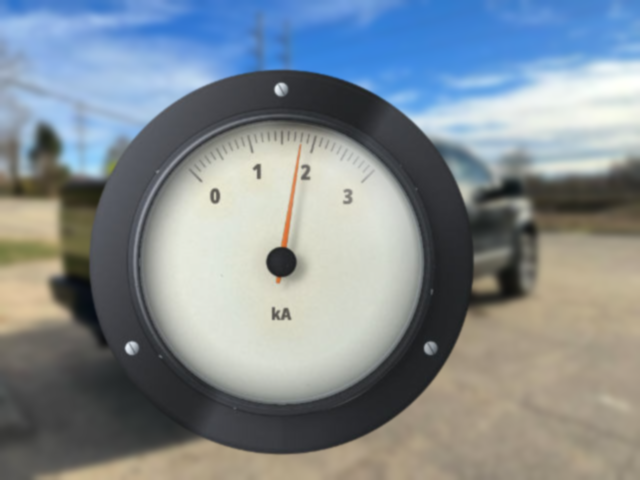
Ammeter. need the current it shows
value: 1.8 kA
